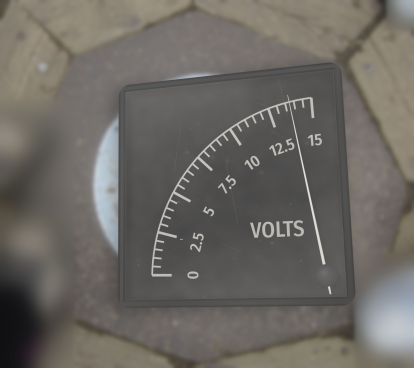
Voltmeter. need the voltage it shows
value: 13.75 V
